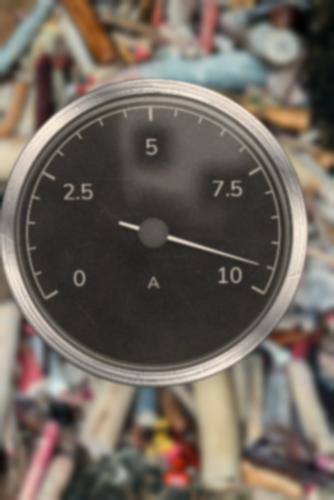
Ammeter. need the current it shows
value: 9.5 A
